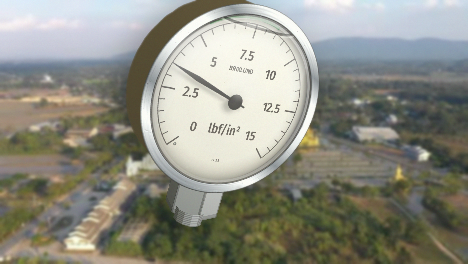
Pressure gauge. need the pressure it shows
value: 3.5 psi
